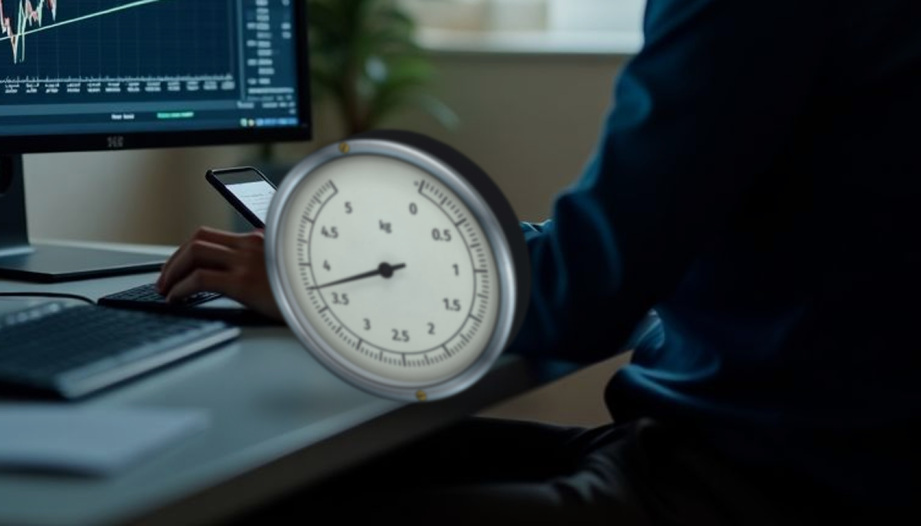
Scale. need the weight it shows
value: 3.75 kg
